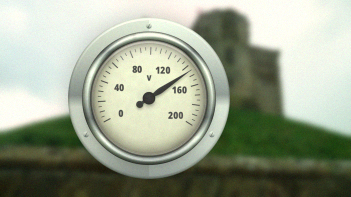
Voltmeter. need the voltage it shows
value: 145 V
